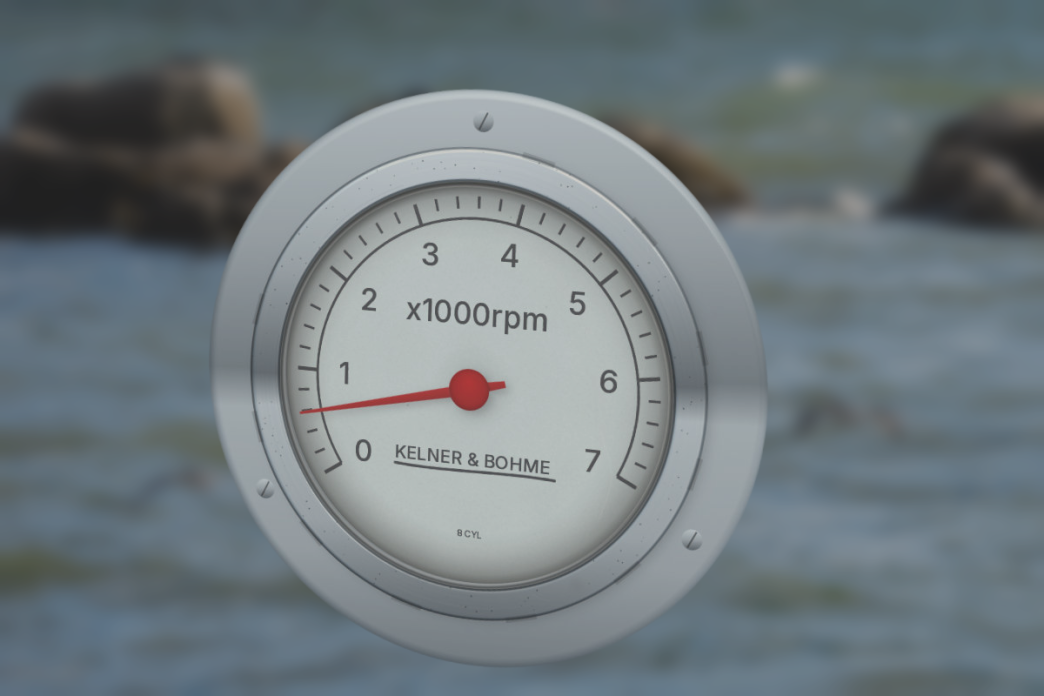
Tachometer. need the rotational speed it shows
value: 600 rpm
